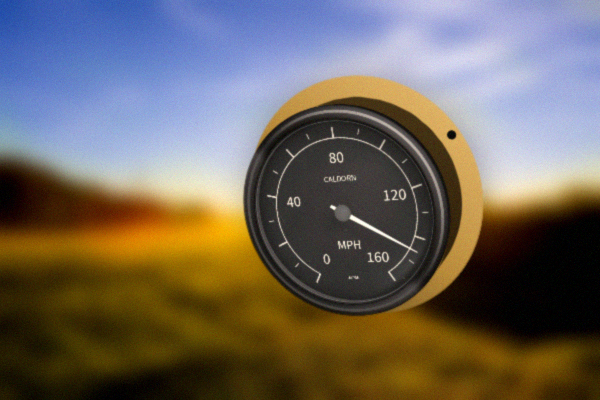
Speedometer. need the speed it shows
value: 145 mph
